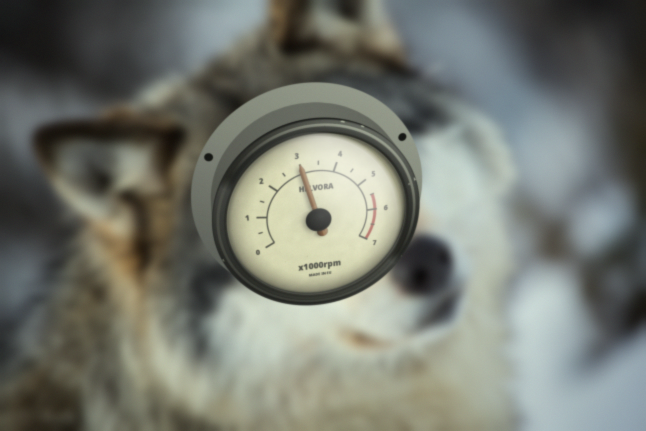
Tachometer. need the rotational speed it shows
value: 3000 rpm
